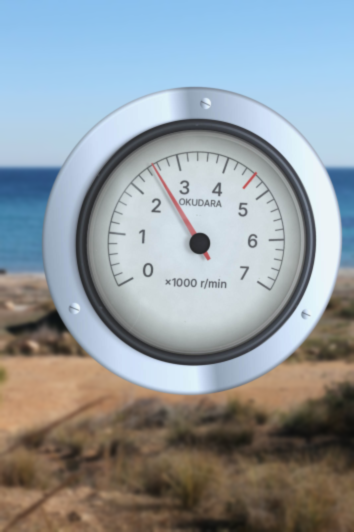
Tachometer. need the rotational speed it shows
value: 2500 rpm
